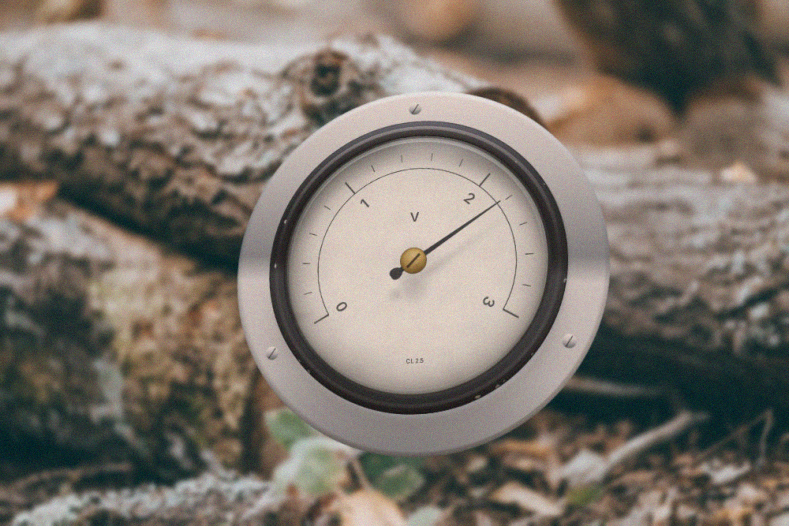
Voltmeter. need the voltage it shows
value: 2.2 V
